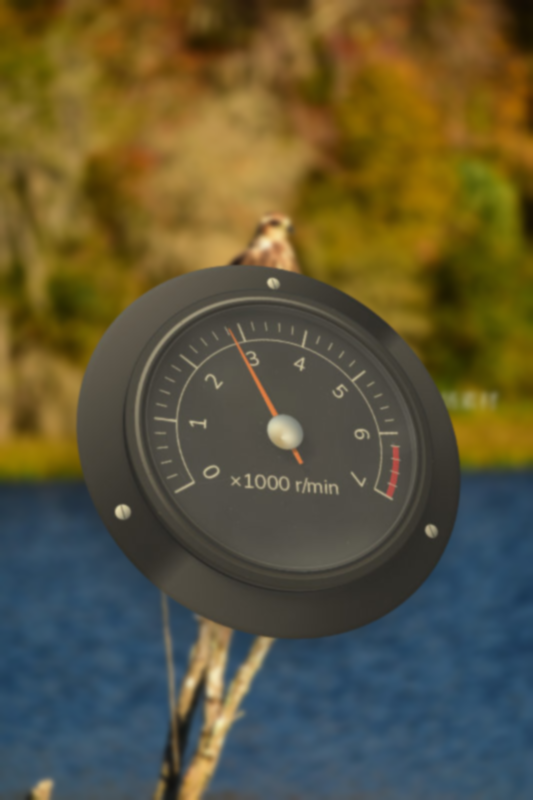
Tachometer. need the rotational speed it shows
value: 2800 rpm
